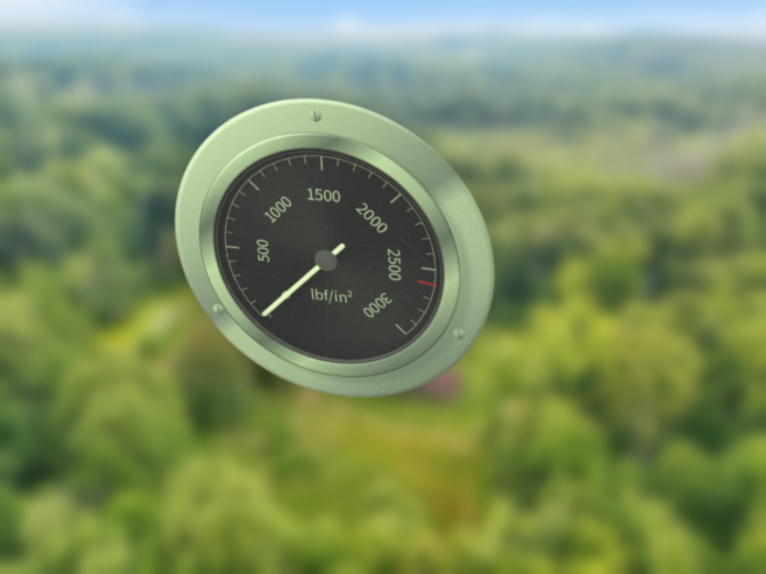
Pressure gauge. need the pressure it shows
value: 0 psi
